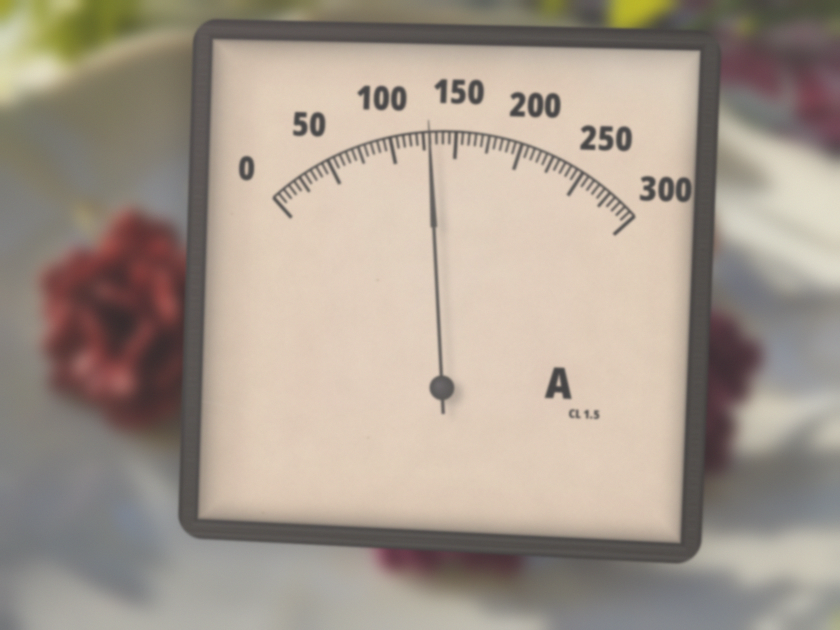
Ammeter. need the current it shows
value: 130 A
